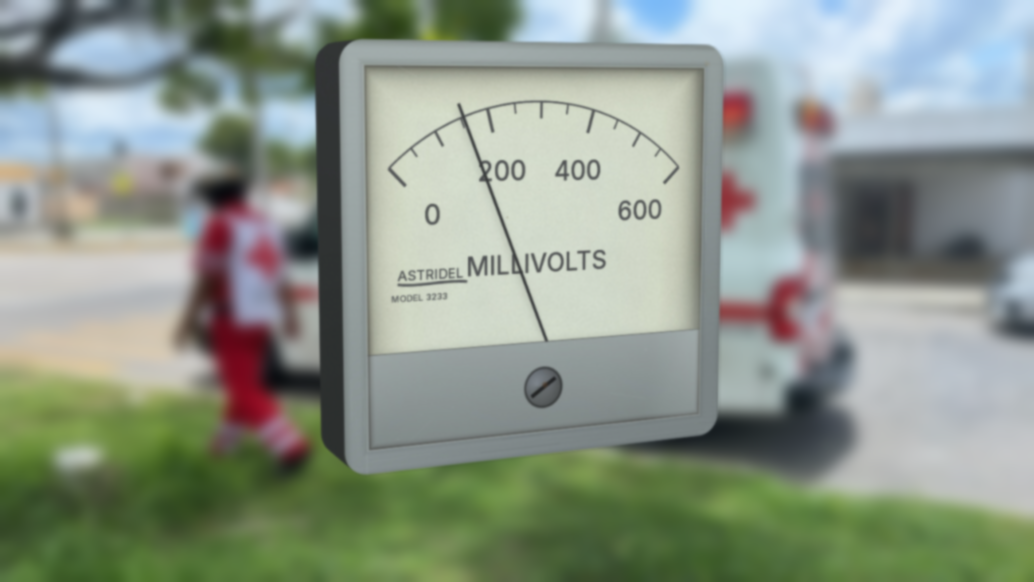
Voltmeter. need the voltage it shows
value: 150 mV
